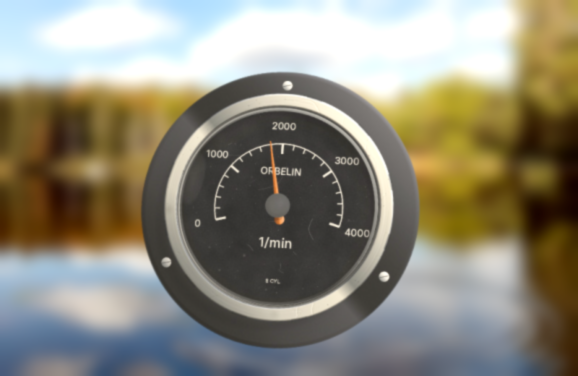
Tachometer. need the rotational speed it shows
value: 1800 rpm
